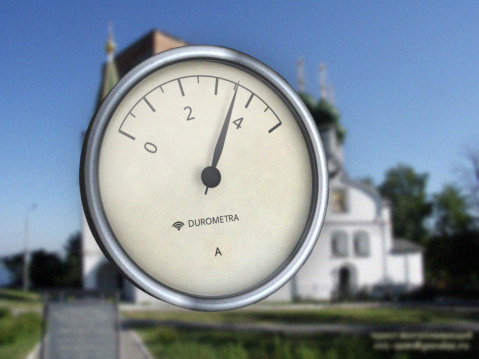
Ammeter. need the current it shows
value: 3.5 A
